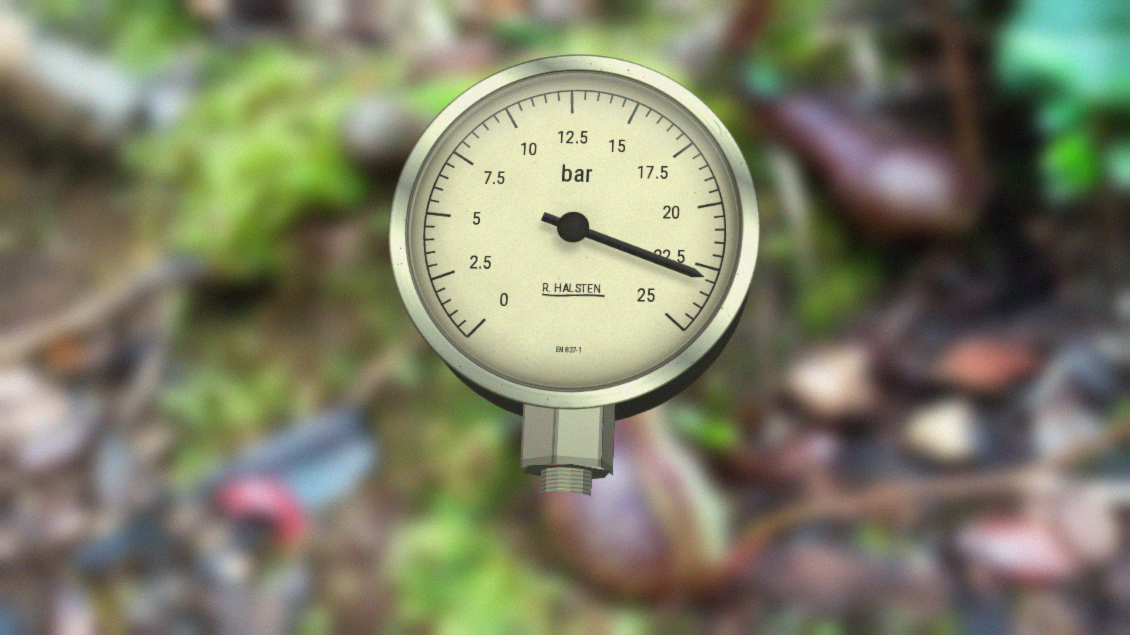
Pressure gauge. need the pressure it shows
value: 23 bar
